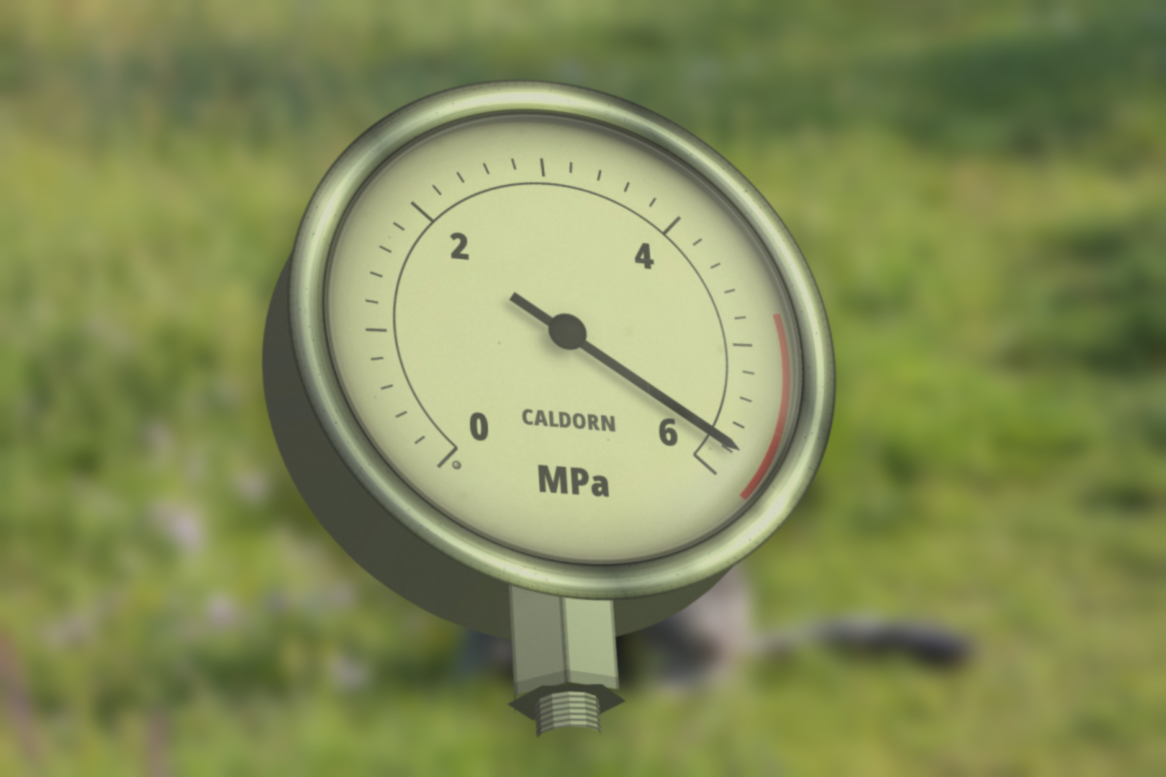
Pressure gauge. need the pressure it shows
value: 5.8 MPa
